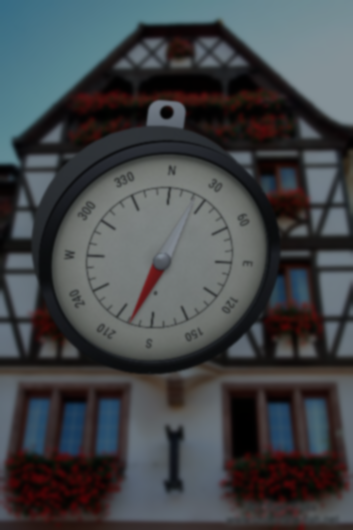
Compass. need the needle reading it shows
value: 200 °
